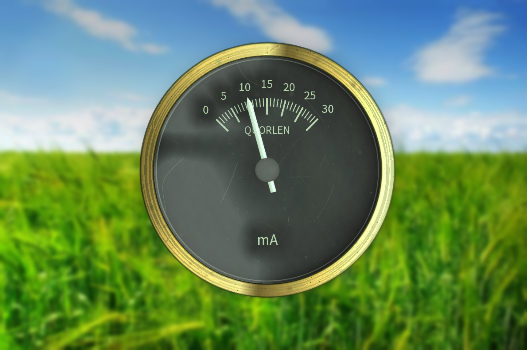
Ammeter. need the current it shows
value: 10 mA
